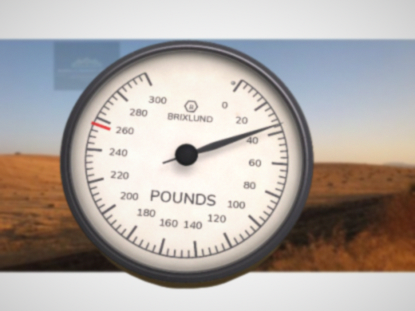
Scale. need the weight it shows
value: 36 lb
